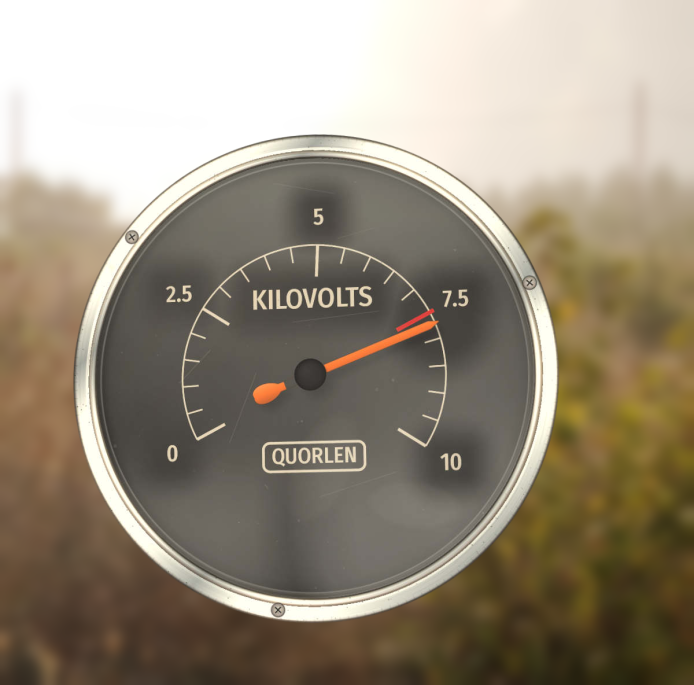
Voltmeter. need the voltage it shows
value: 7.75 kV
